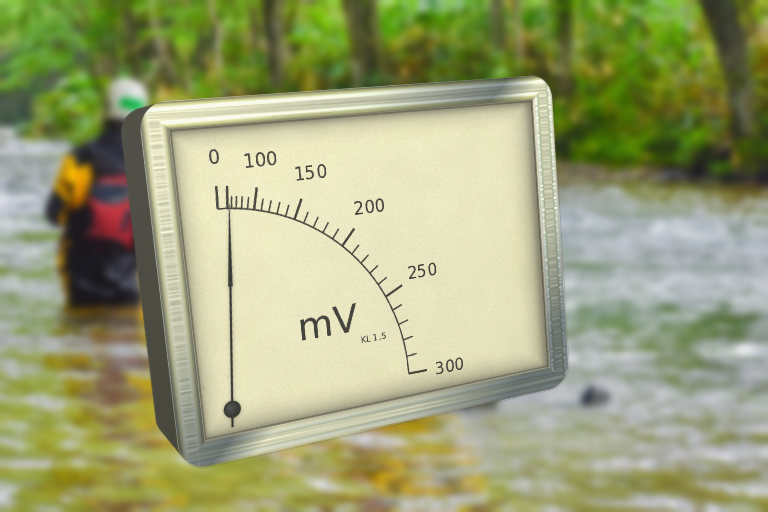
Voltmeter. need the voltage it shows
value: 50 mV
